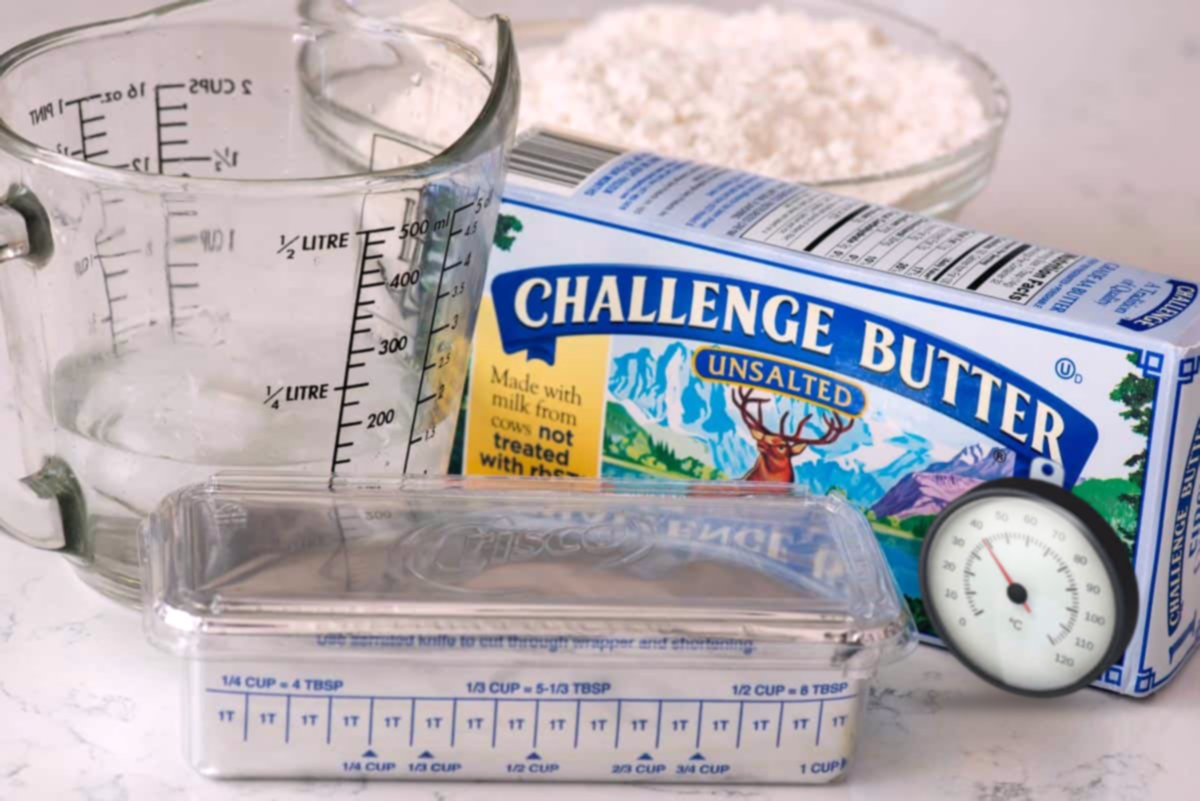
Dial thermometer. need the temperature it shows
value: 40 °C
